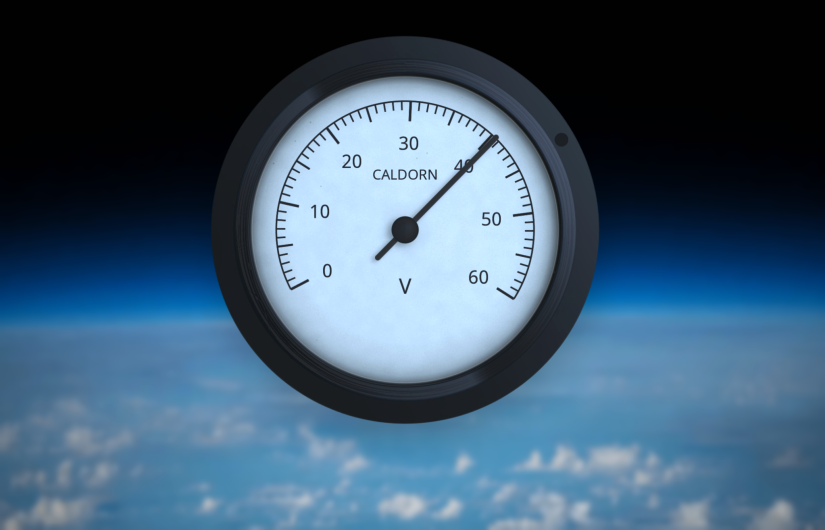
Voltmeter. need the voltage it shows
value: 40.5 V
